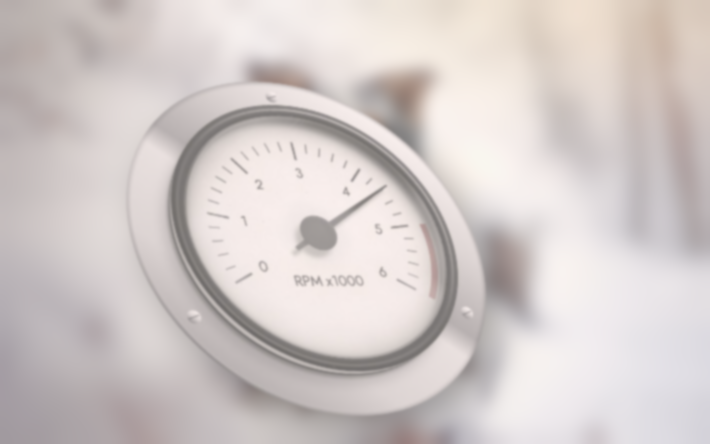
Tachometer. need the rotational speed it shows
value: 4400 rpm
